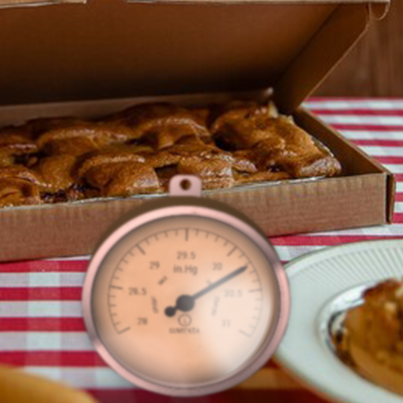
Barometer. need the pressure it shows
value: 30.2 inHg
